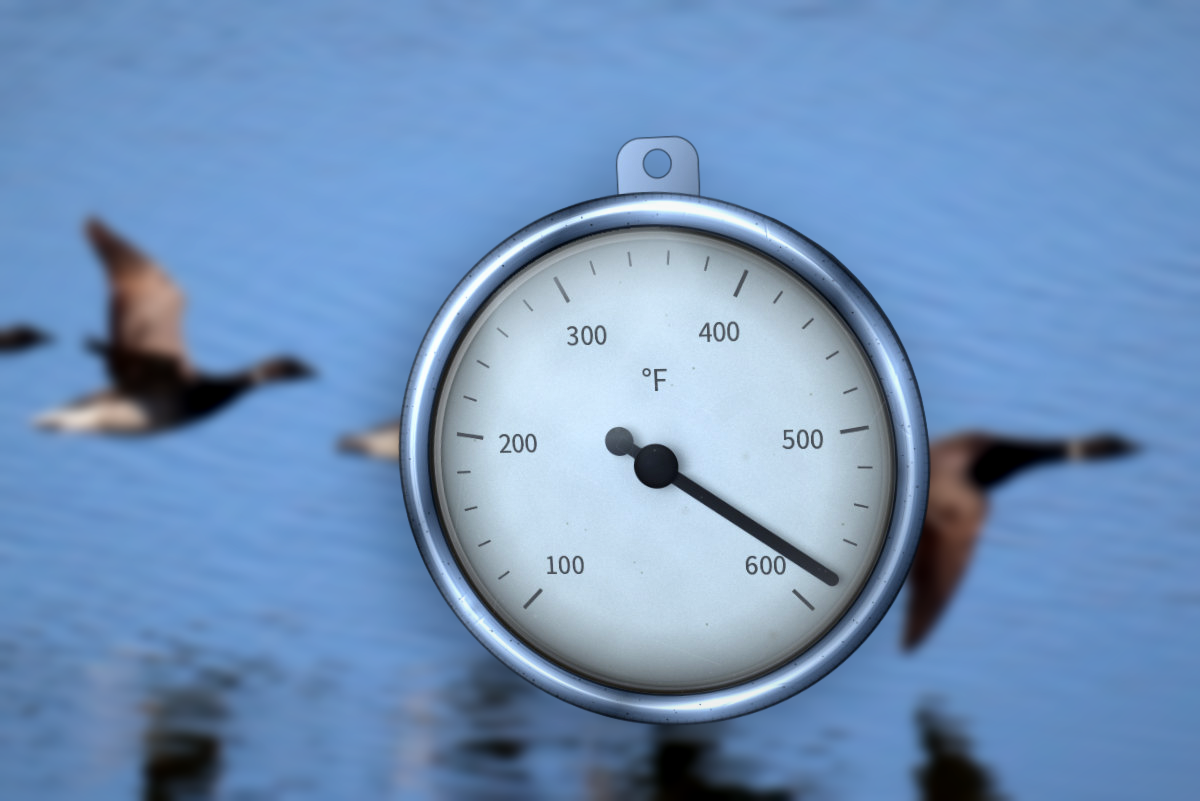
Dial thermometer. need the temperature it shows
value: 580 °F
